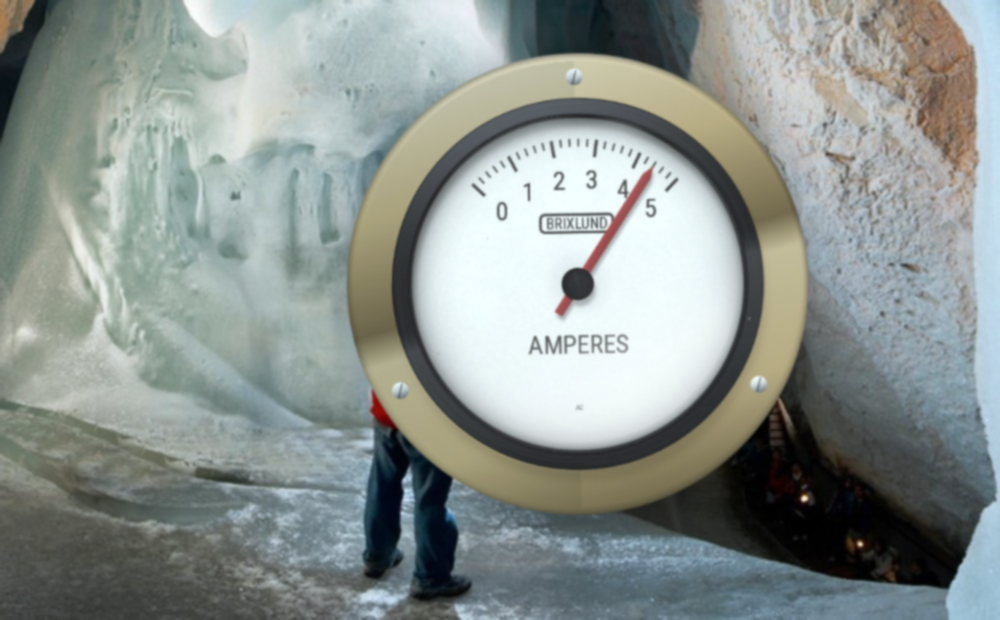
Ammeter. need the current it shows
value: 4.4 A
